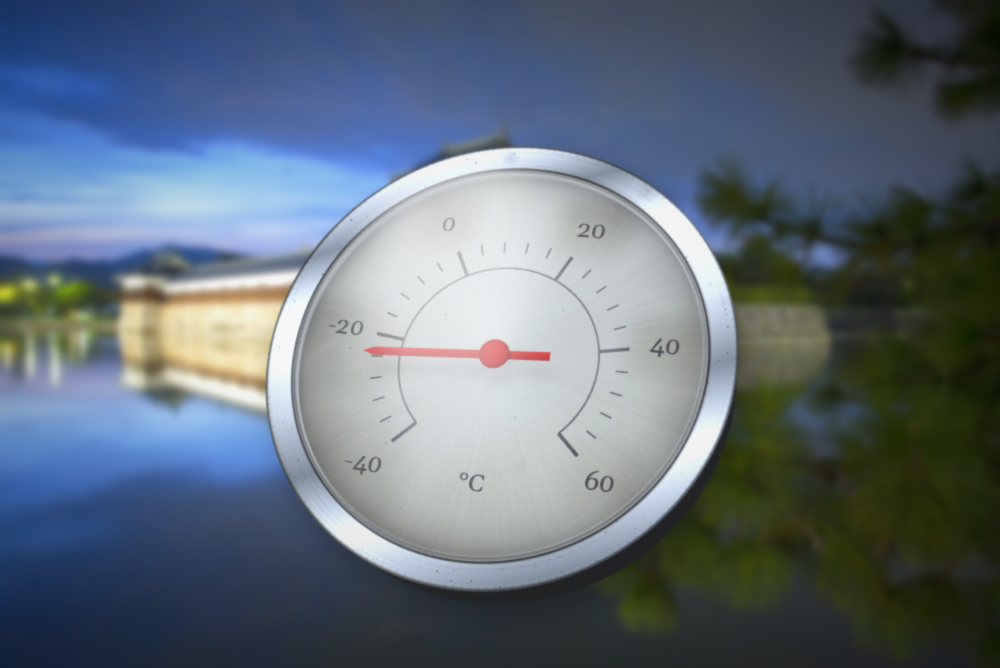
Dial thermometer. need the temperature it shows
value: -24 °C
